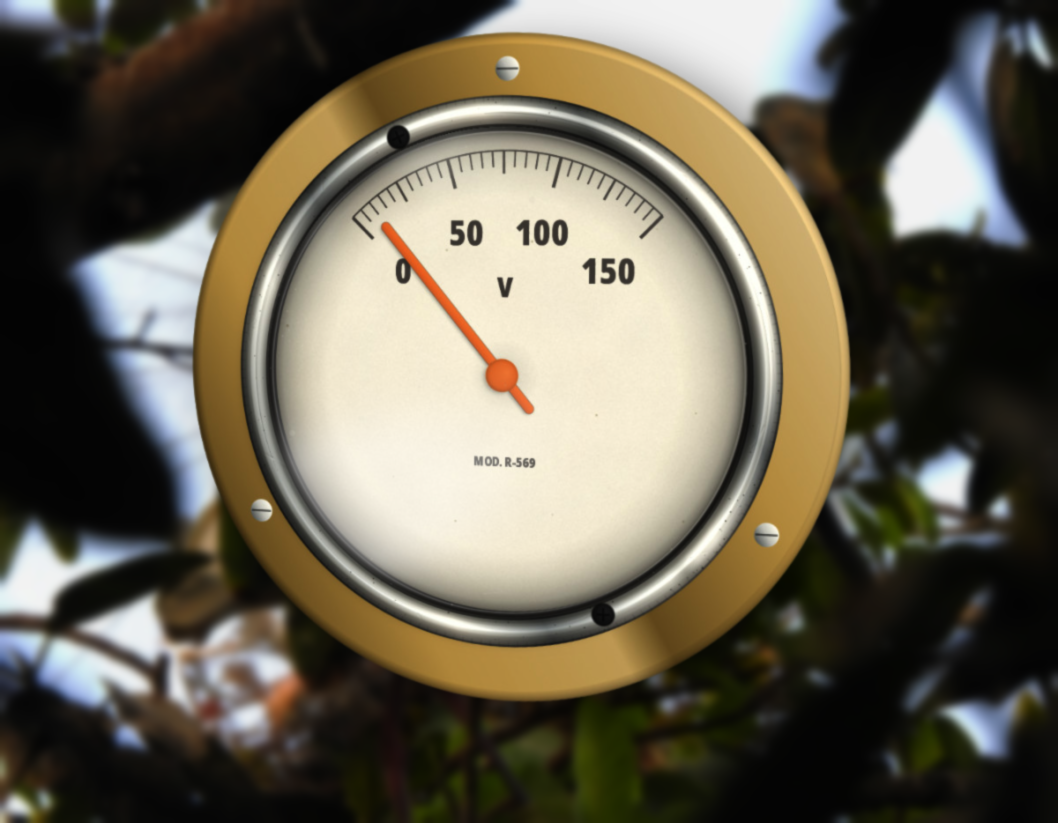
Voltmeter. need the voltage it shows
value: 10 V
